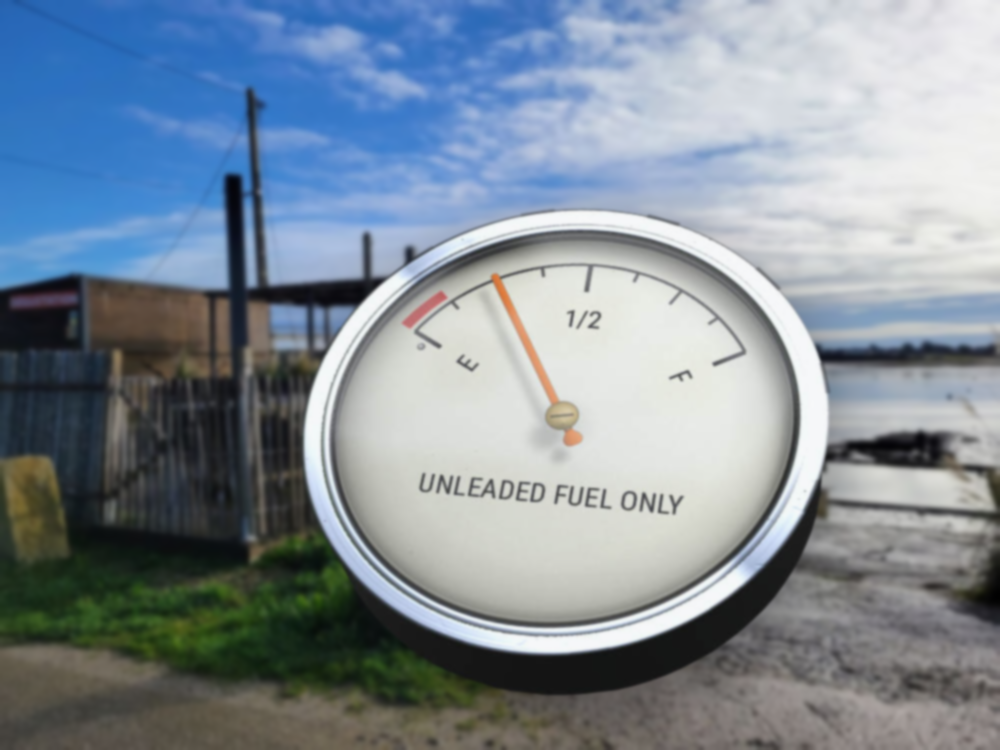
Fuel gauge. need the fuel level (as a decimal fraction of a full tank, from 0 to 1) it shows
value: 0.25
